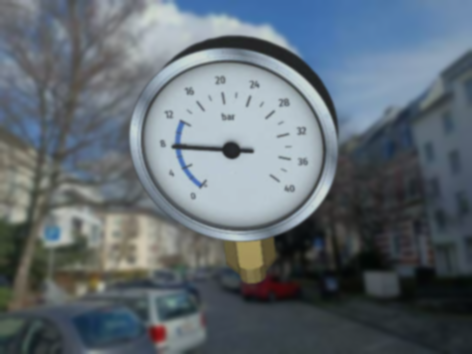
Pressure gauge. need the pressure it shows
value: 8 bar
